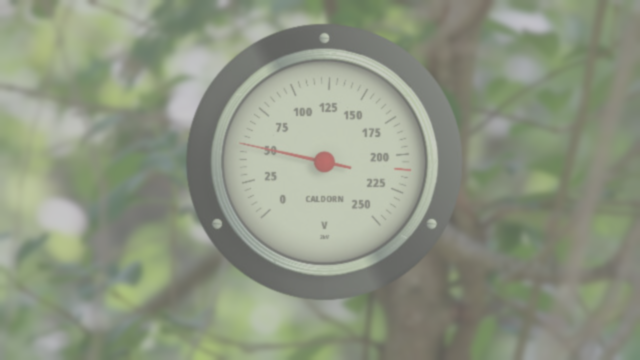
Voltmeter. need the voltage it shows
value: 50 V
